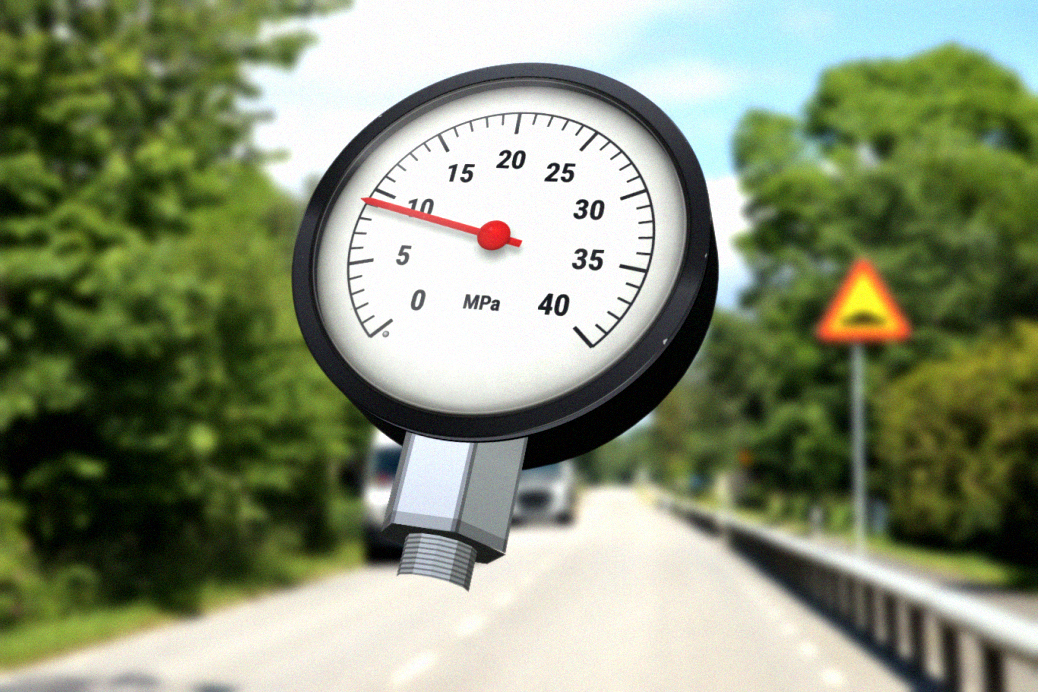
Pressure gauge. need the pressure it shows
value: 9 MPa
